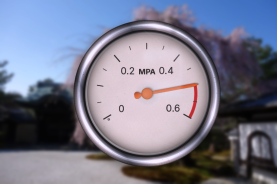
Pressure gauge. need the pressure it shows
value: 0.5 MPa
